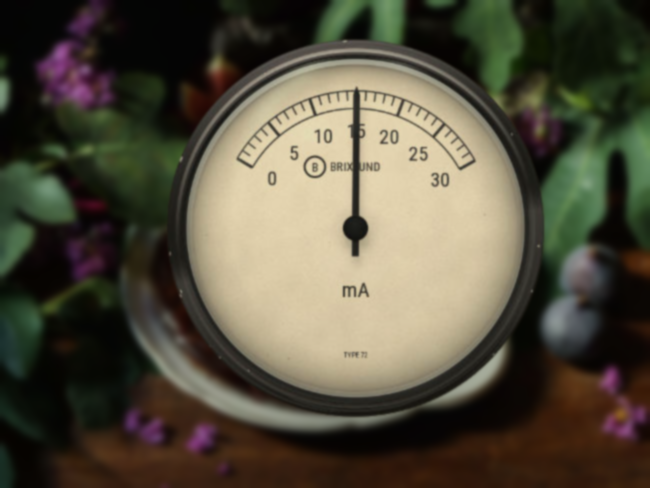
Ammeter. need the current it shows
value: 15 mA
